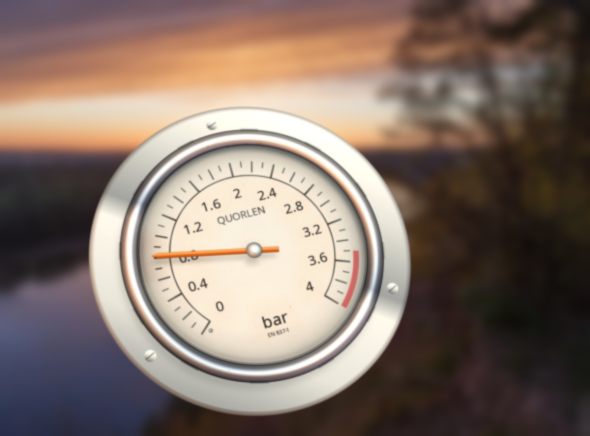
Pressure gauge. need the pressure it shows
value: 0.8 bar
